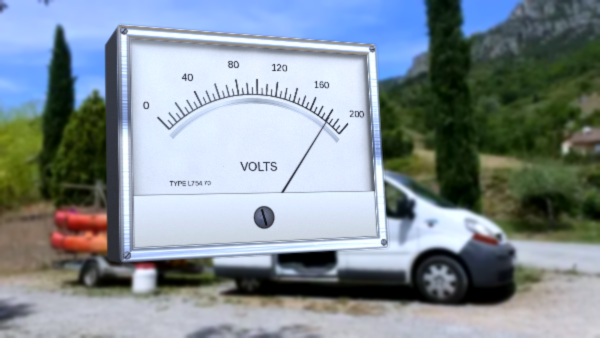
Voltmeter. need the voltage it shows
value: 180 V
